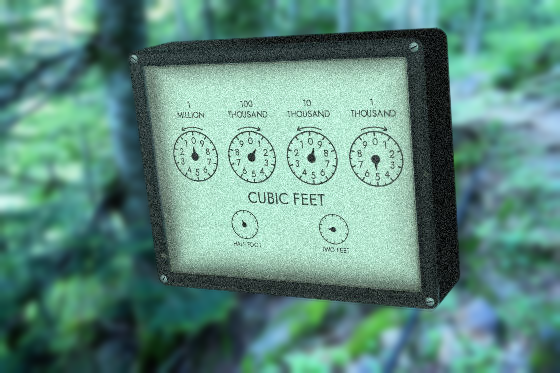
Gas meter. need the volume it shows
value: 9500 ft³
